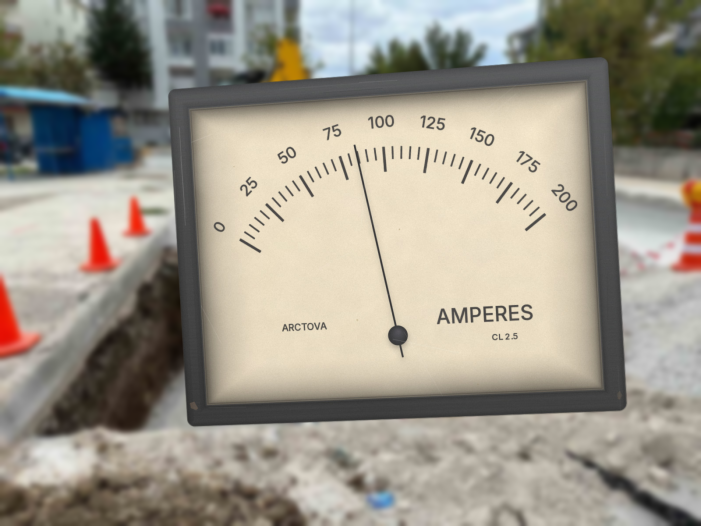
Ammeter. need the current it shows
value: 85 A
